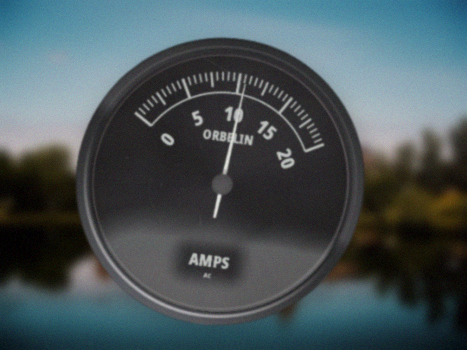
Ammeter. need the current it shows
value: 10.5 A
